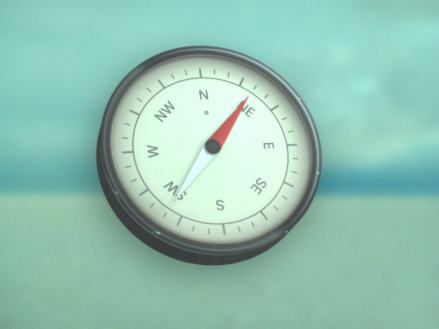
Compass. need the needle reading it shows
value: 40 °
